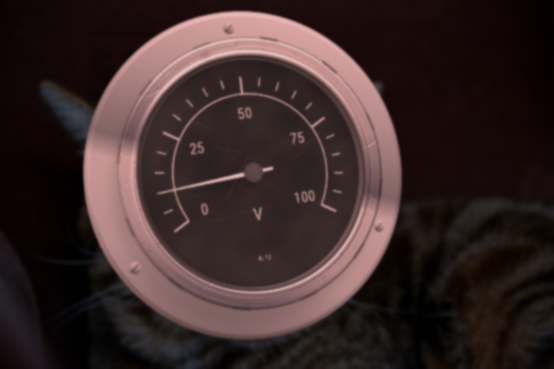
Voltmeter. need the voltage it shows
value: 10 V
